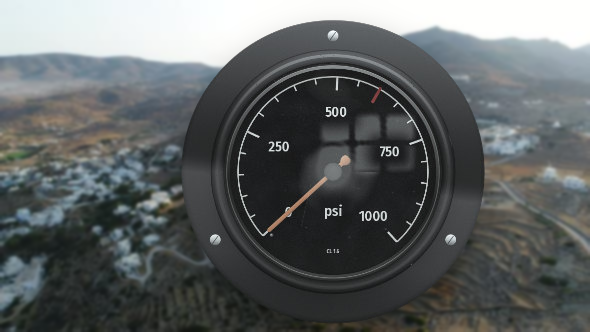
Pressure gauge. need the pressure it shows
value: 0 psi
